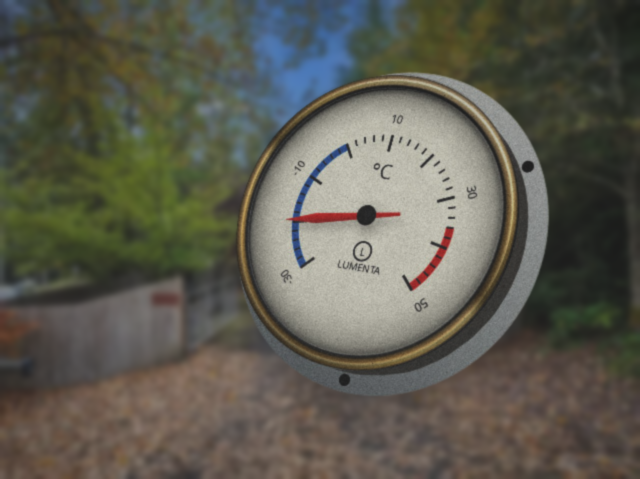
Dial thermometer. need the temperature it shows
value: -20 °C
